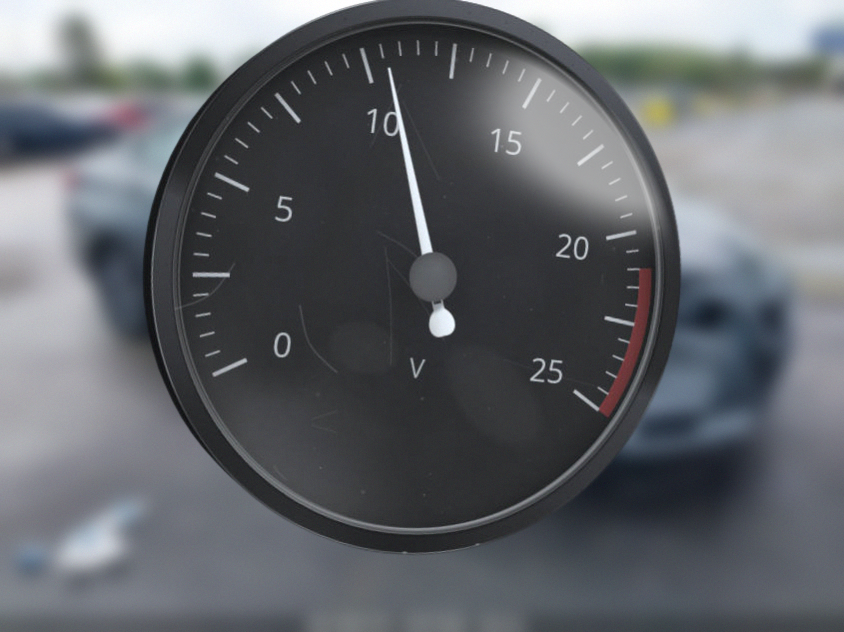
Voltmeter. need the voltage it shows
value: 10.5 V
